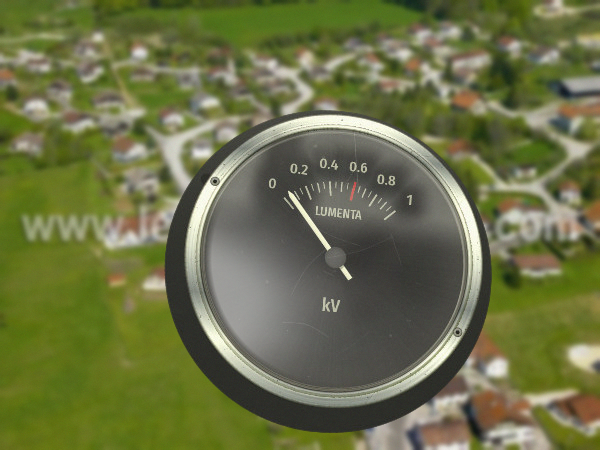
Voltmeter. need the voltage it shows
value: 0.05 kV
